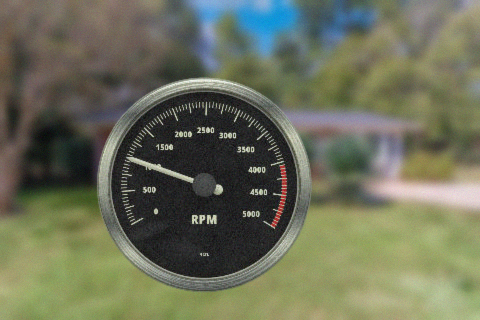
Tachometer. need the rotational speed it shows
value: 1000 rpm
